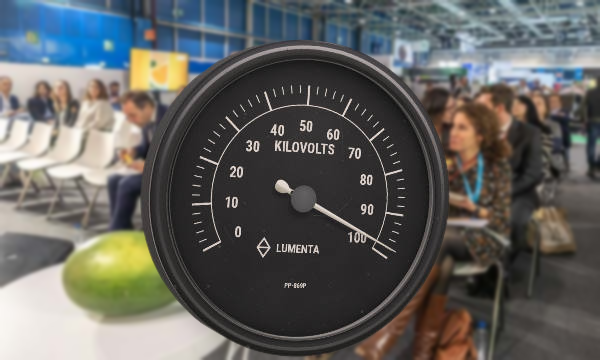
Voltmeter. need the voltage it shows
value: 98 kV
